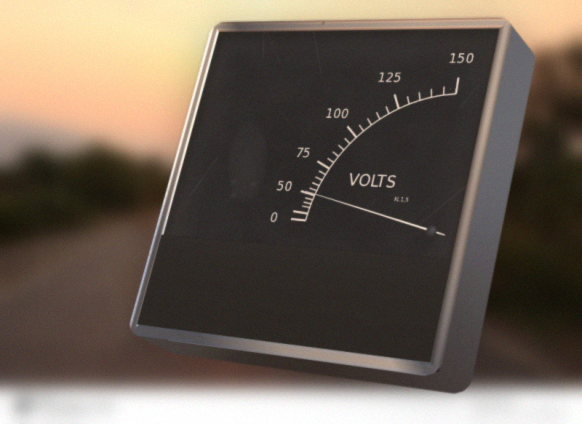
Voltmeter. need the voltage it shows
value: 50 V
